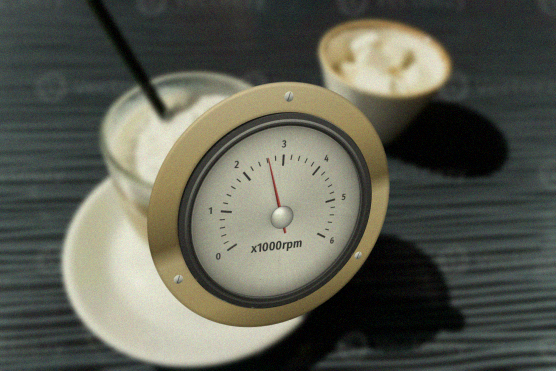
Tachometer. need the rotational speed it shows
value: 2600 rpm
